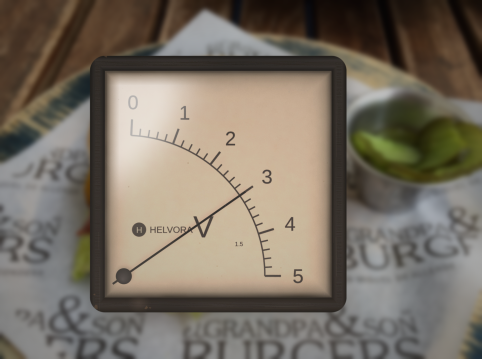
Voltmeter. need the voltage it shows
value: 3 V
